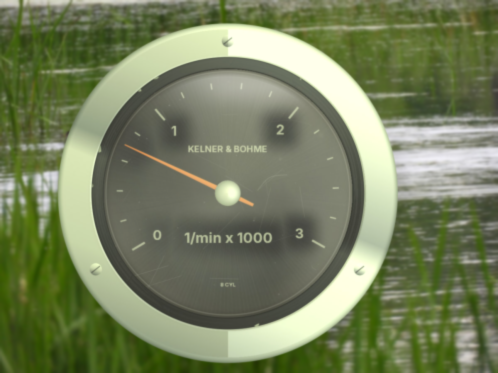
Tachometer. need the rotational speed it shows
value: 700 rpm
